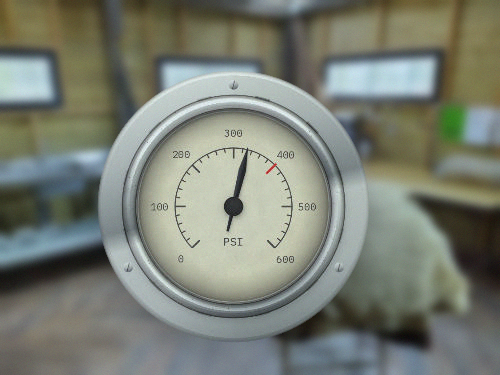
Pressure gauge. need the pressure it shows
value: 330 psi
